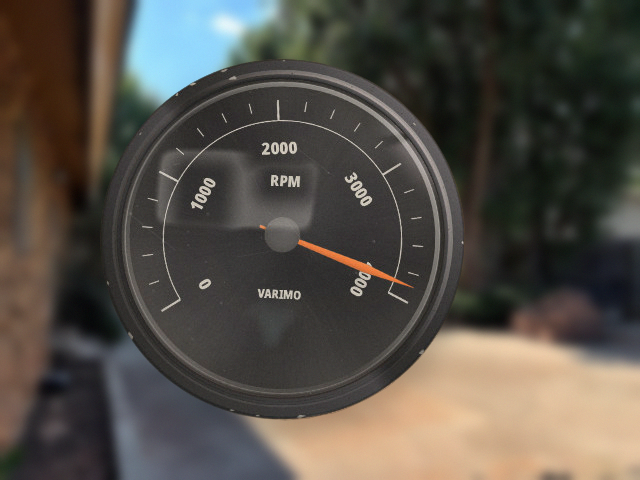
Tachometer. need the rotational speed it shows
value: 3900 rpm
